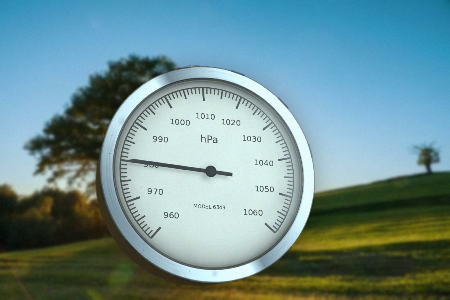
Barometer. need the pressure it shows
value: 980 hPa
